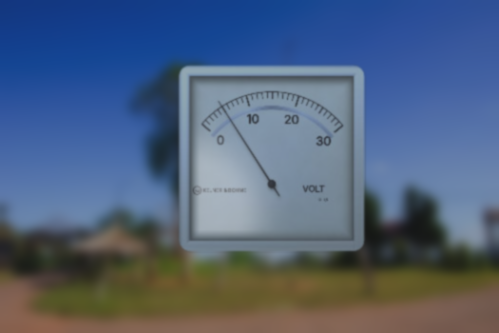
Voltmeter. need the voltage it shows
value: 5 V
